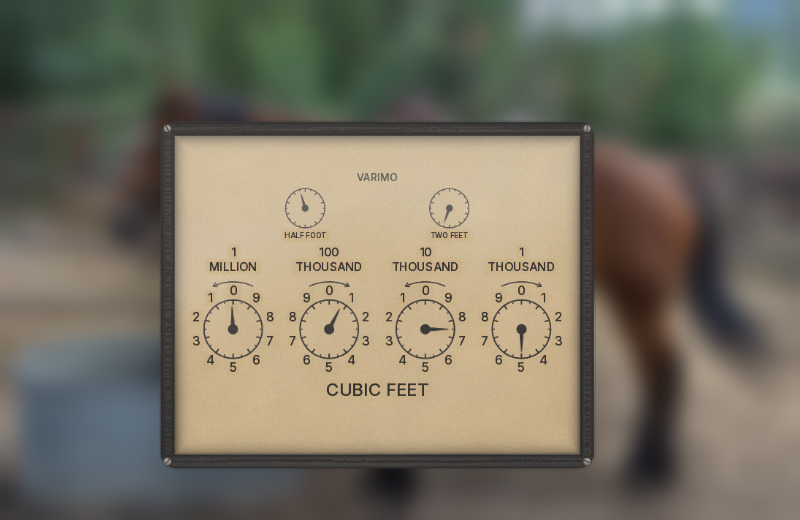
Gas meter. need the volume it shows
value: 7500 ft³
